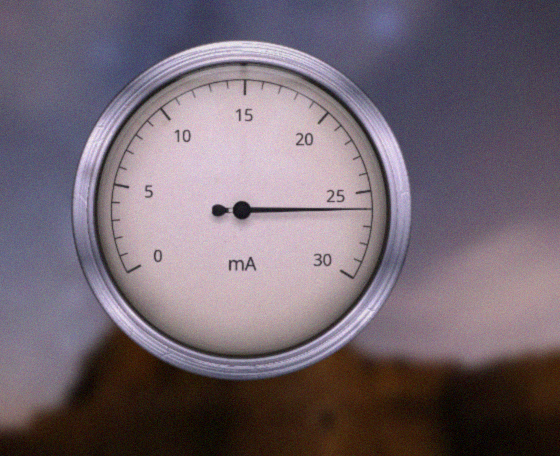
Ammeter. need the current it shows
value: 26 mA
